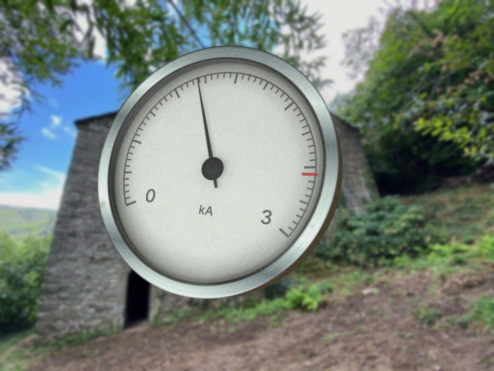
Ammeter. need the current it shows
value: 1.2 kA
